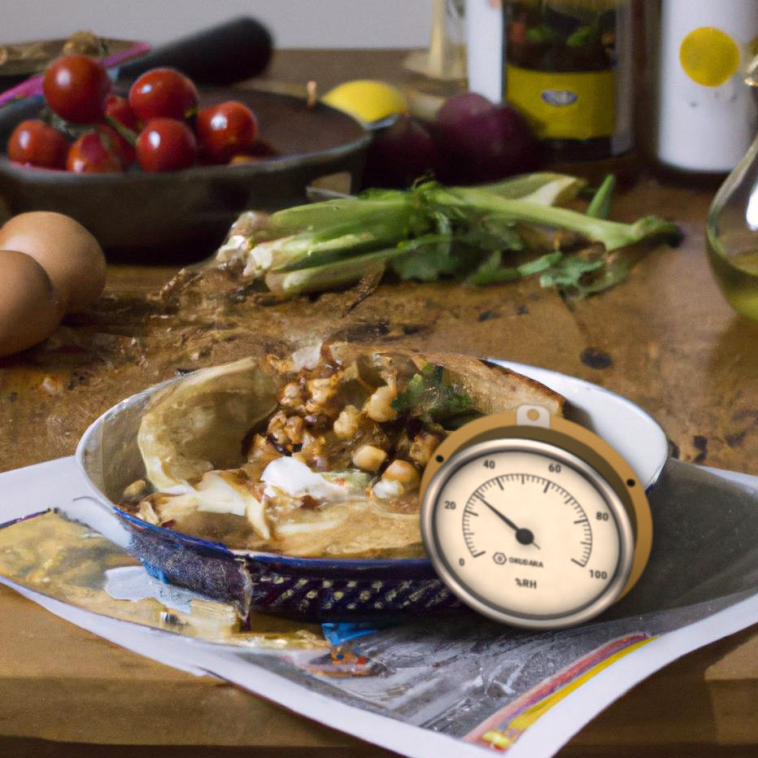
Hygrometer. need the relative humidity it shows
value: 30 %
